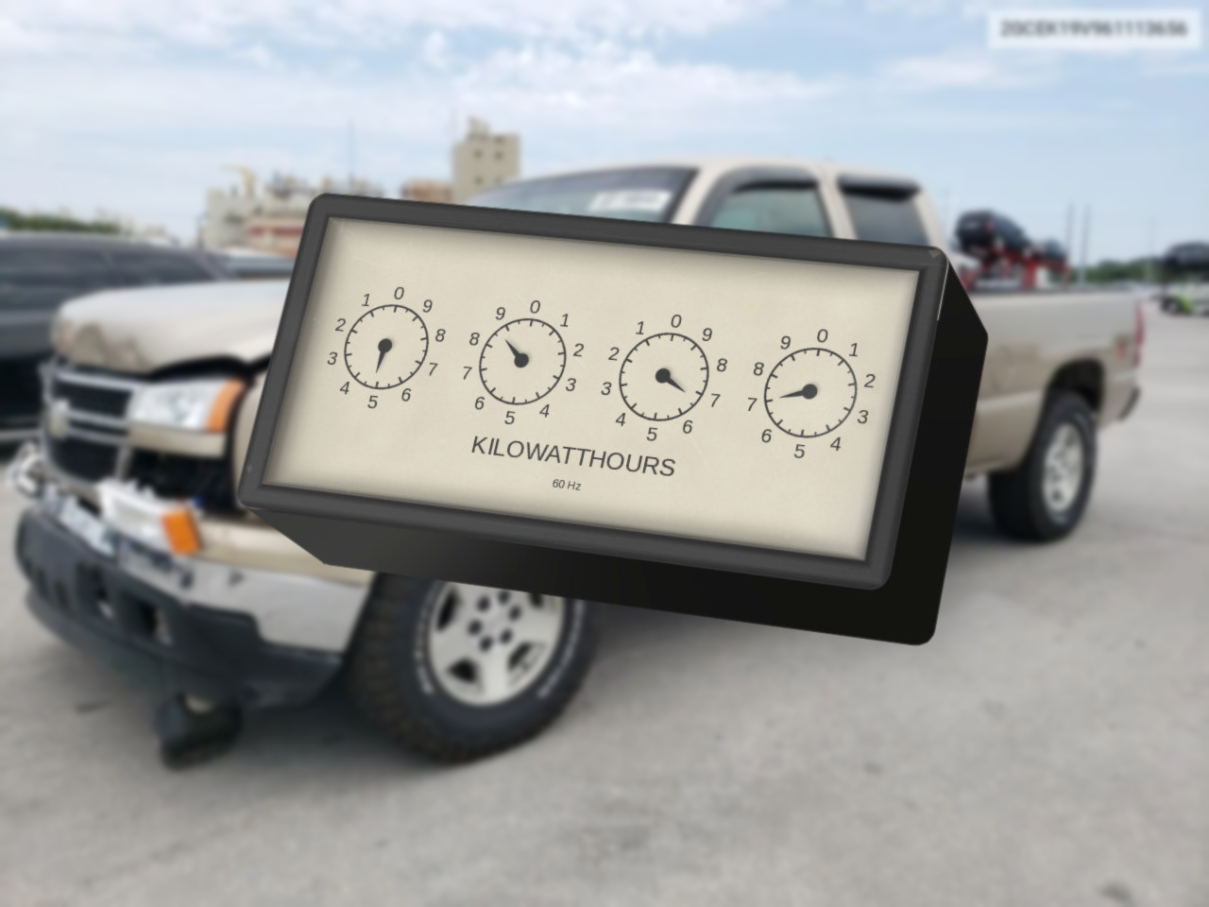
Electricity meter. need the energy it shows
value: 4867 kWh
